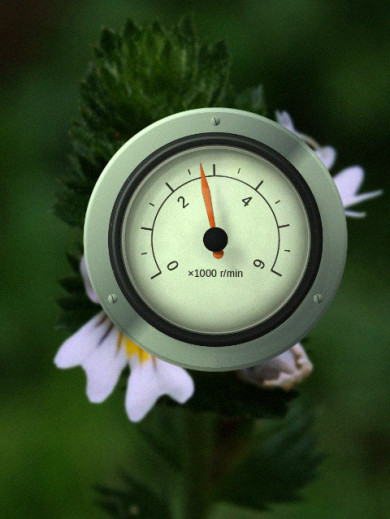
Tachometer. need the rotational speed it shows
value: 2750 rpm
